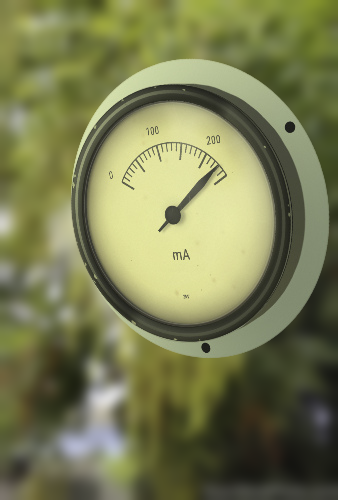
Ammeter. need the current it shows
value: 230 mA
